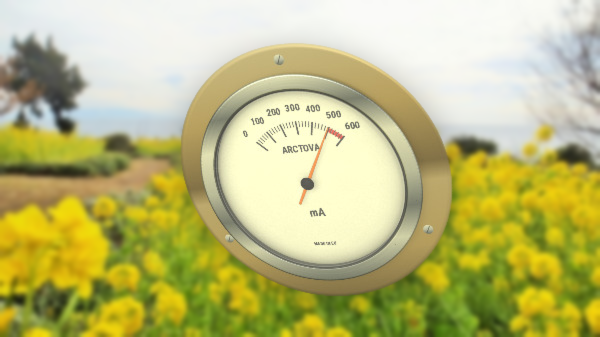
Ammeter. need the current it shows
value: 500 mA
